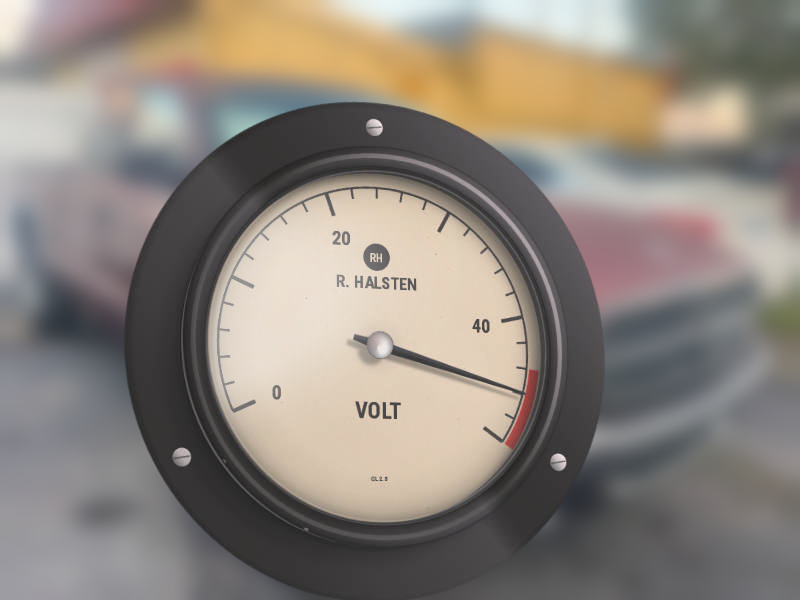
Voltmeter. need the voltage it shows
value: 46 V
